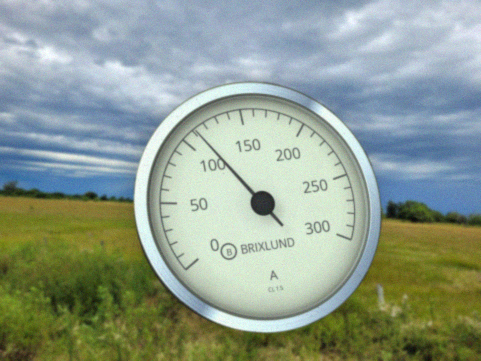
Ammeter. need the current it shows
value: 110 A
